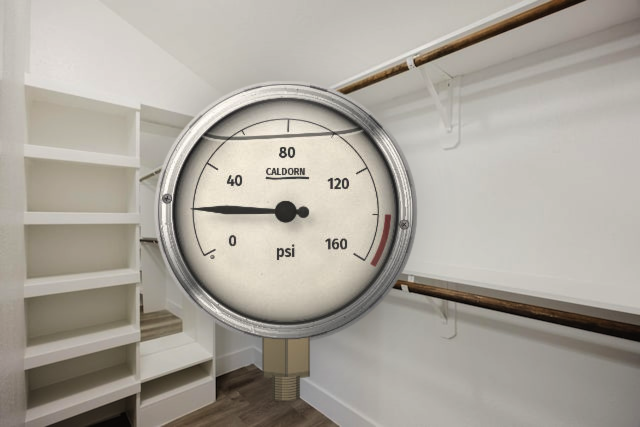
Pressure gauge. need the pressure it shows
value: 20 psi
